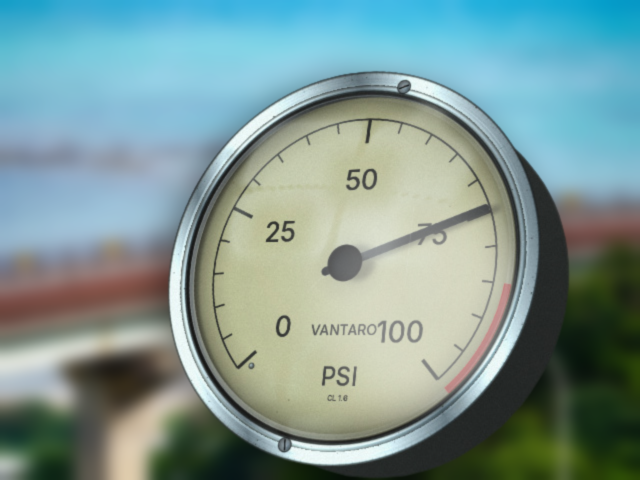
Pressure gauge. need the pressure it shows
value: 75 psi
